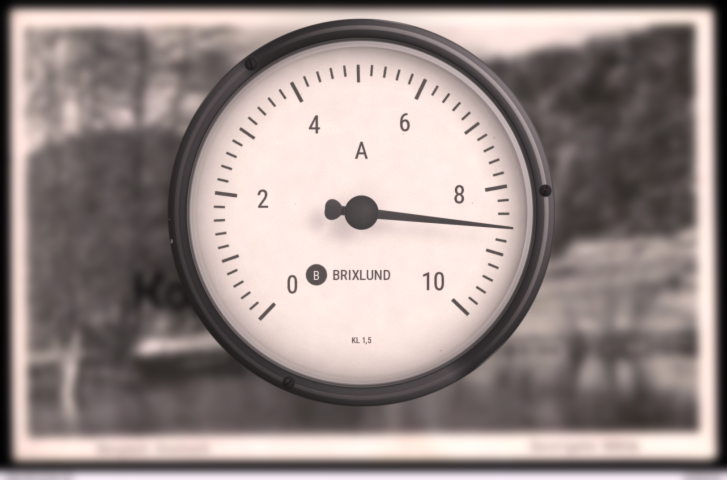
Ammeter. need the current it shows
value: 8.6 A
